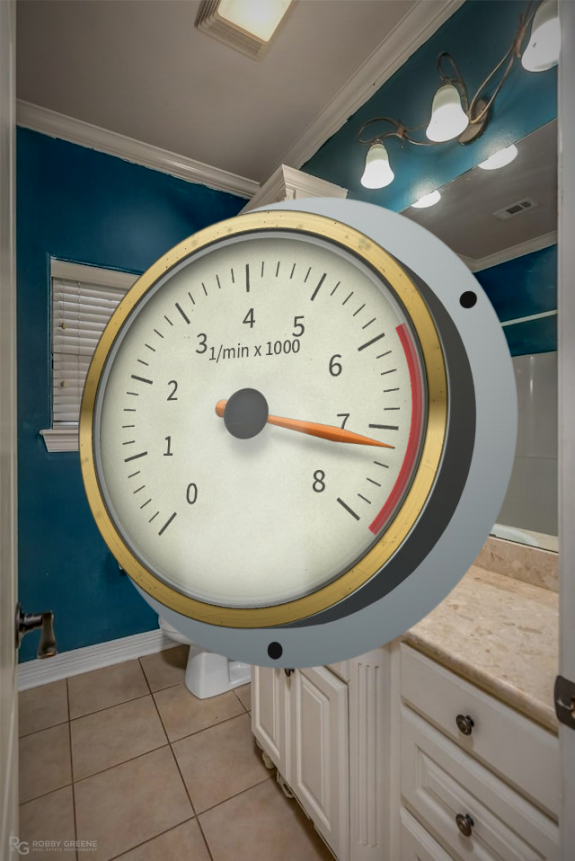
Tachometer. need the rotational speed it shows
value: 7200 rpm
